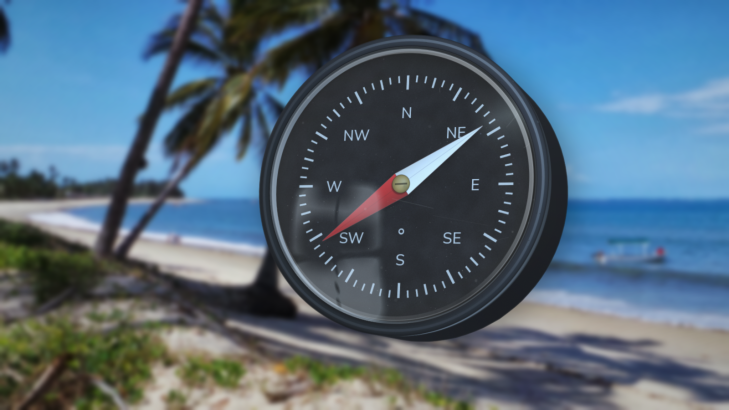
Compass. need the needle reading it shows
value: 235 °
